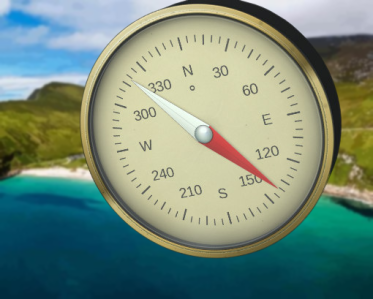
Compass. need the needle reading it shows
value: 140 °
